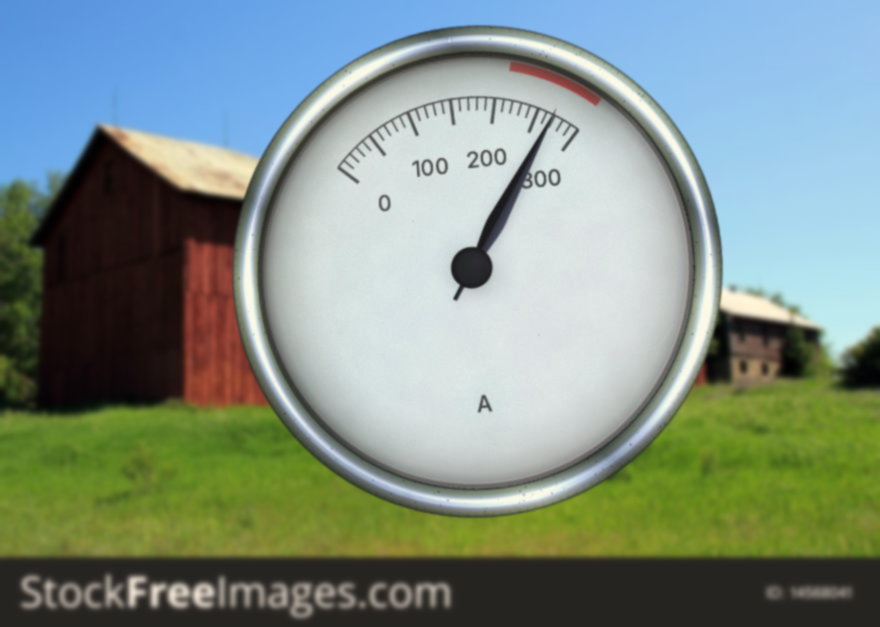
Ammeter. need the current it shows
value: 270 A
